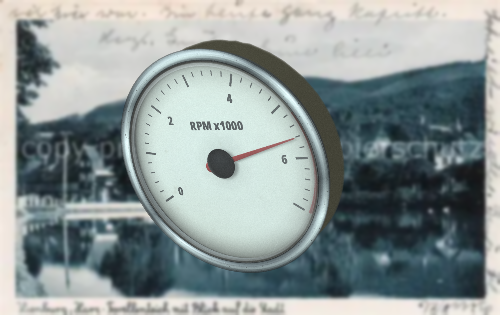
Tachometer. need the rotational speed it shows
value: 5600 rpm
